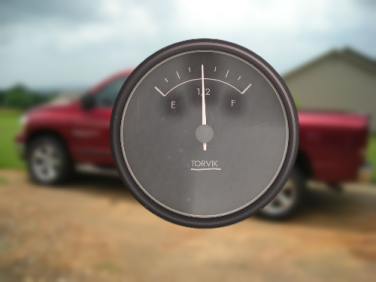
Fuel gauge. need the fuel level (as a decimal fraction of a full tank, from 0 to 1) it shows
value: 0.5
